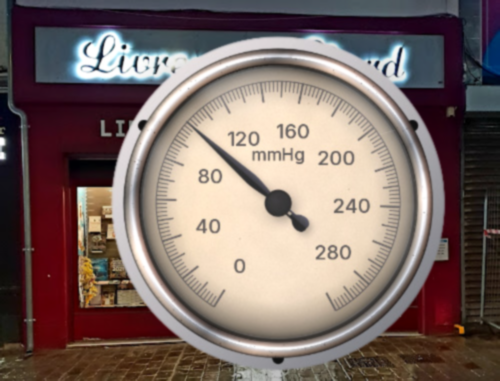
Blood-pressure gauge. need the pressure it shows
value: 100 mmHg
